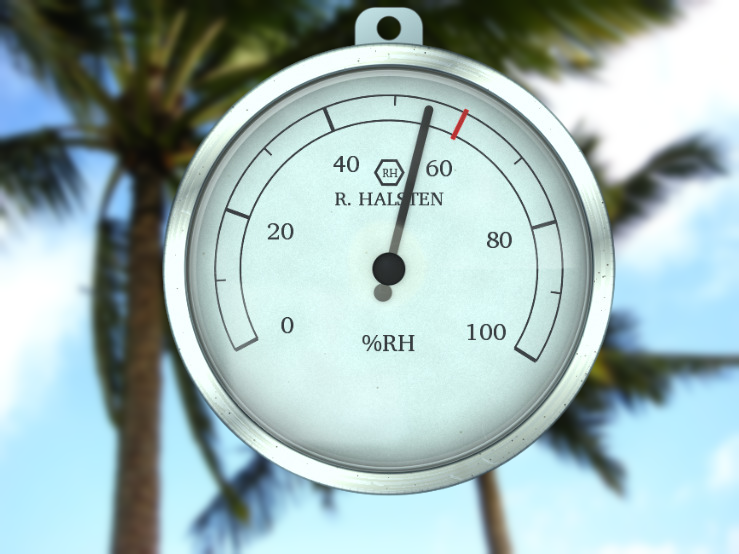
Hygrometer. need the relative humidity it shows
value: 55 %
